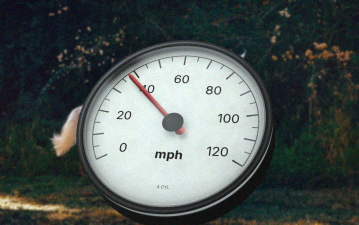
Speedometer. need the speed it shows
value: 37.5 mph
